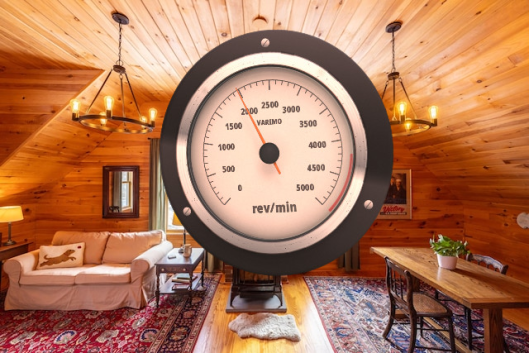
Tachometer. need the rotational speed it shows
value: 2000 rpm
